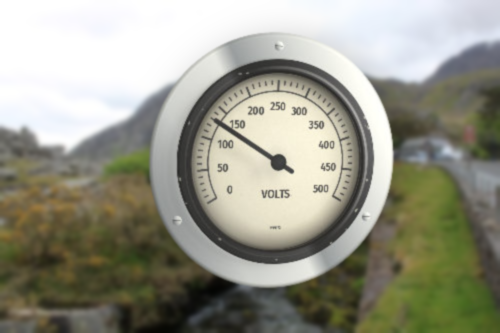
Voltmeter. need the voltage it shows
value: 130 V
